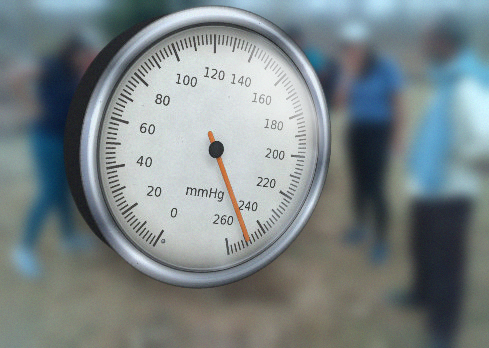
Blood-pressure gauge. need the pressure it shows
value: 250 mmHg
